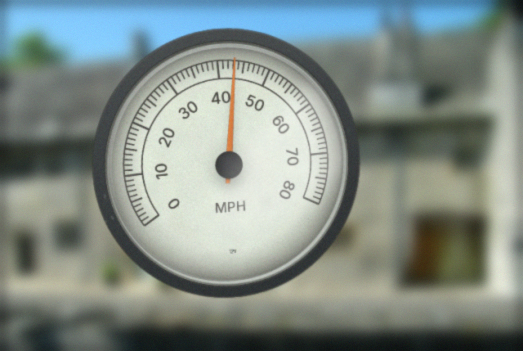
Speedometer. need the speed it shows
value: 43 mph
